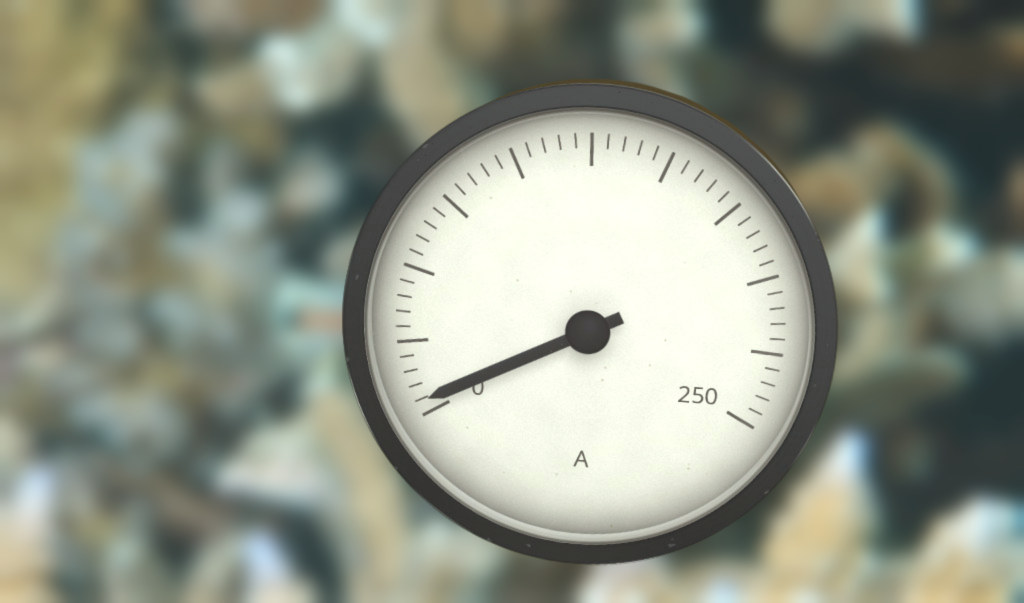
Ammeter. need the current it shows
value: 5 A
